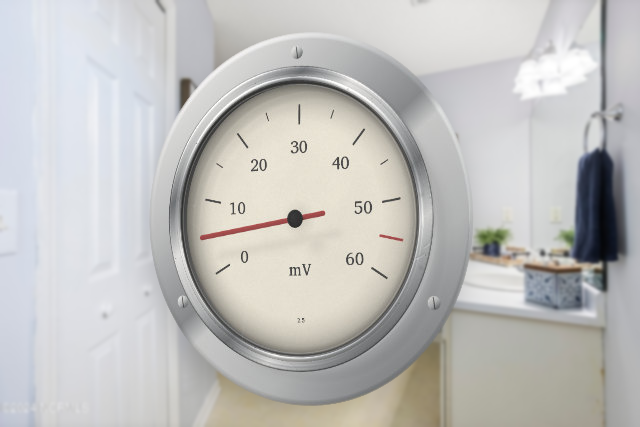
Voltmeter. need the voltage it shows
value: 5 mV
